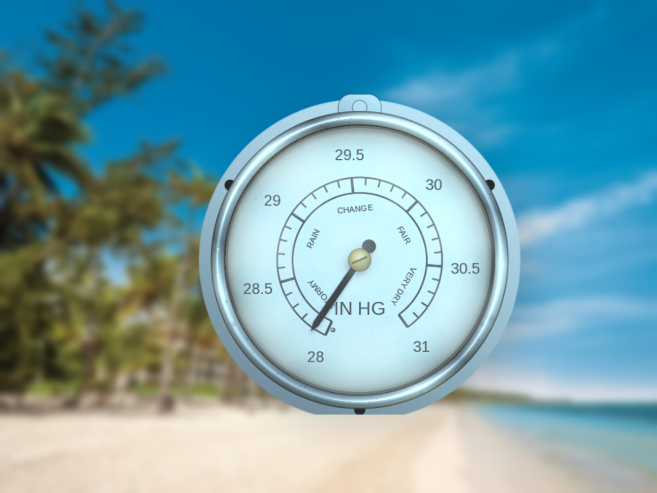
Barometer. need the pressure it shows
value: 28.1 inHg
